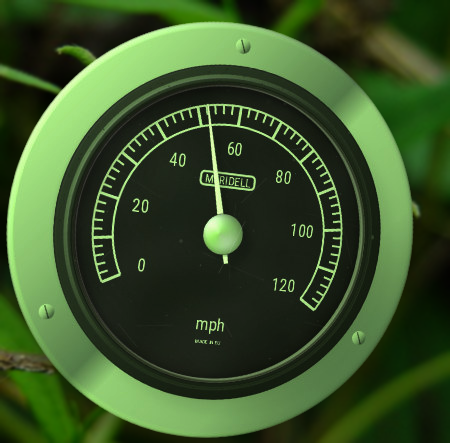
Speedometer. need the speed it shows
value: 52 mph
